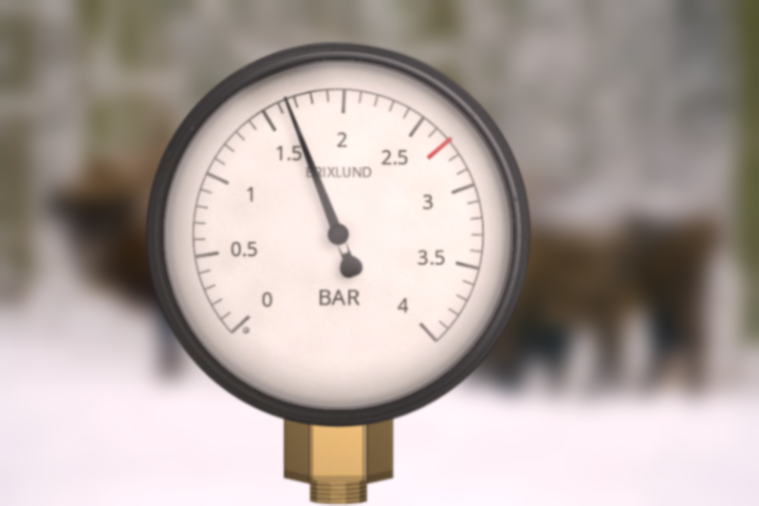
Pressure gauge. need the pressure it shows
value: 1.65 bar
